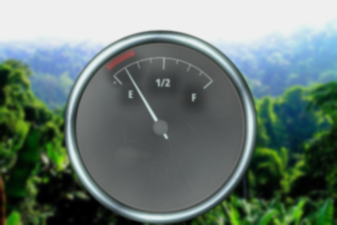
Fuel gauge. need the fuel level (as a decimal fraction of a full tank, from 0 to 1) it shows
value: 0.125
